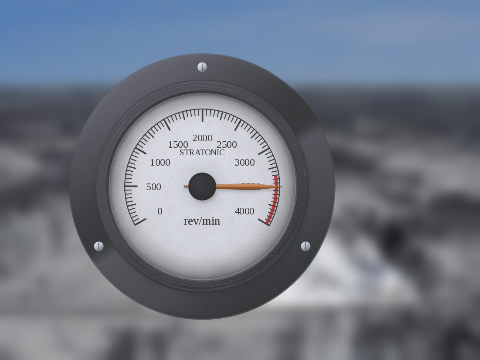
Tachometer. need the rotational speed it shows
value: 3500 rpm
